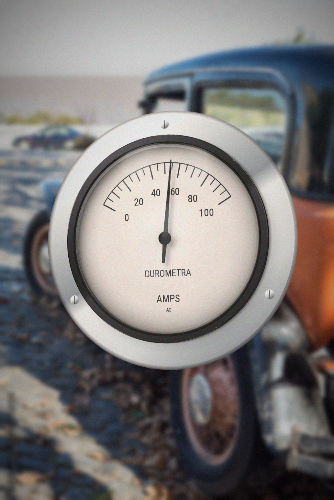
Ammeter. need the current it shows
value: 55 A
